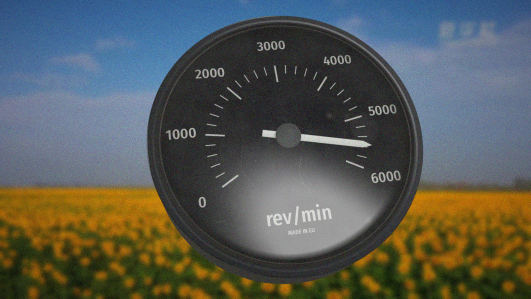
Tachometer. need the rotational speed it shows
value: 5600 rpm
